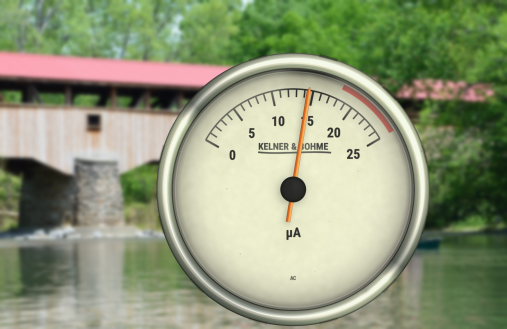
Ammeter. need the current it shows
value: 14.5 µA
